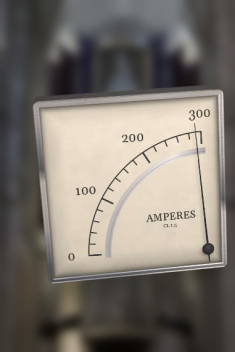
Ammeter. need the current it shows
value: 290 A
